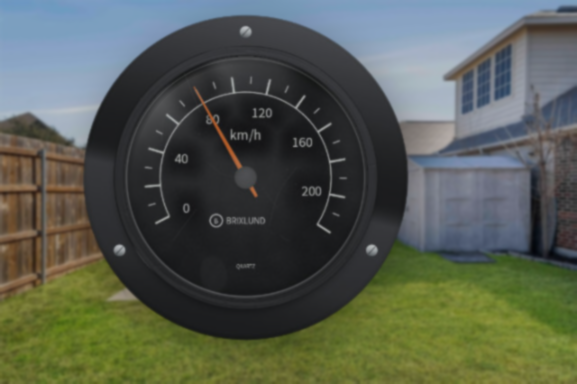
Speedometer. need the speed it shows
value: 80 km/h
